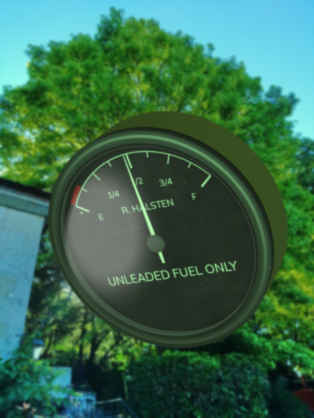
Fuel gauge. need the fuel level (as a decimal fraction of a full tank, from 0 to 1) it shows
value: 0.5
